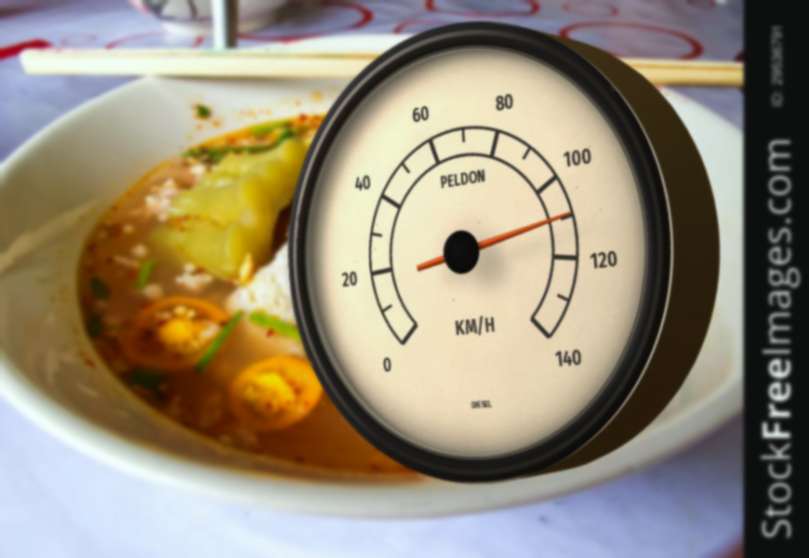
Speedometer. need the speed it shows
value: 110 km/h
